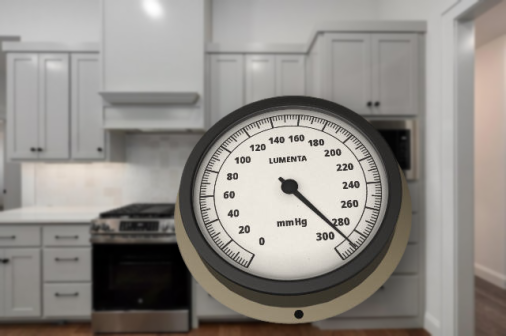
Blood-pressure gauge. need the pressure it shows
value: 290 mmHg
